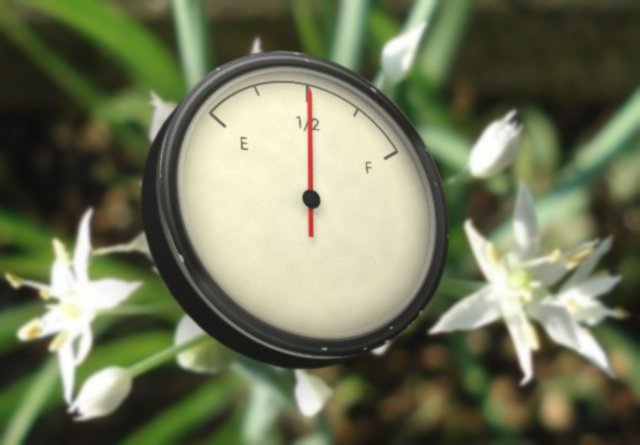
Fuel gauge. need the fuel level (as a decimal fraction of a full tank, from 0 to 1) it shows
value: 0.5
